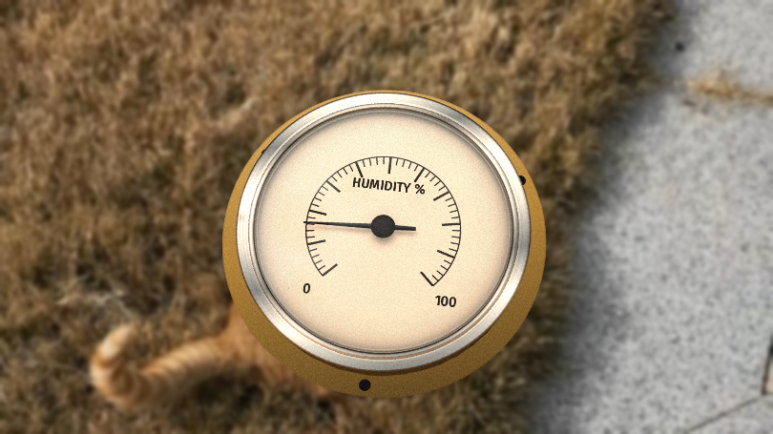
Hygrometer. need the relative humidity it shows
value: 16 %
